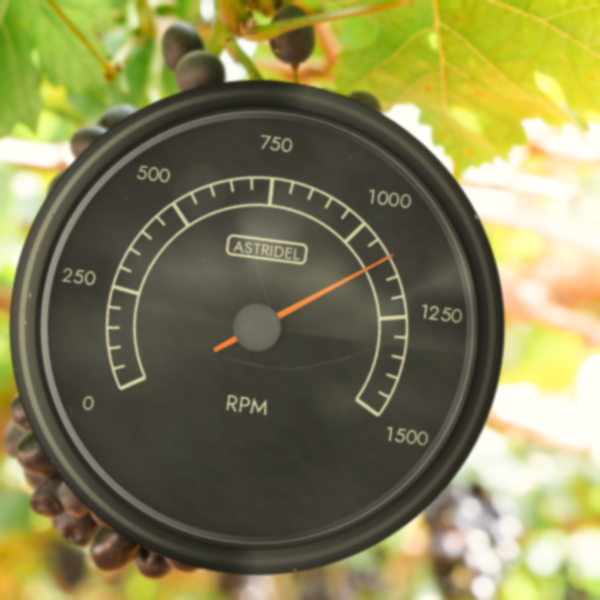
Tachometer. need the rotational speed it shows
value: 1100 rpm
